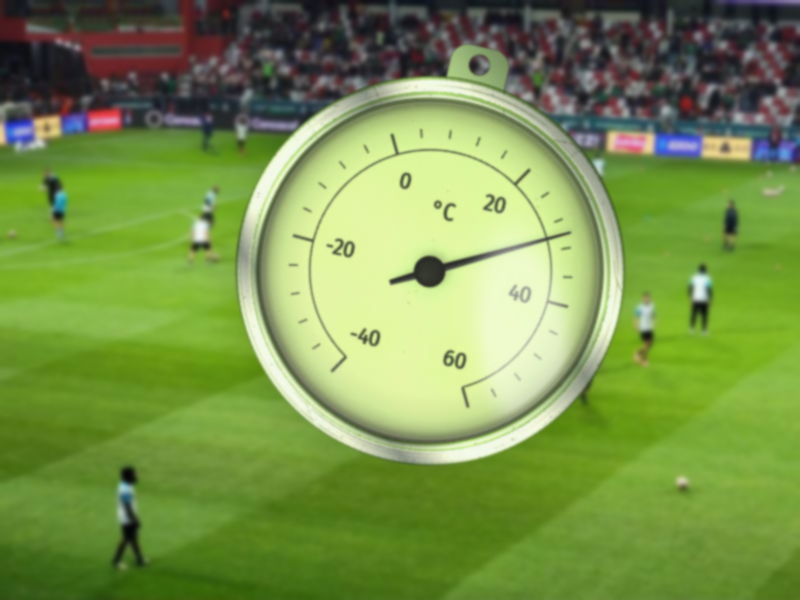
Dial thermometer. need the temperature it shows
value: 30 °C
